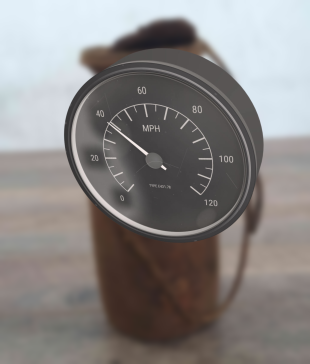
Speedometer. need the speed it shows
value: 40 mph
